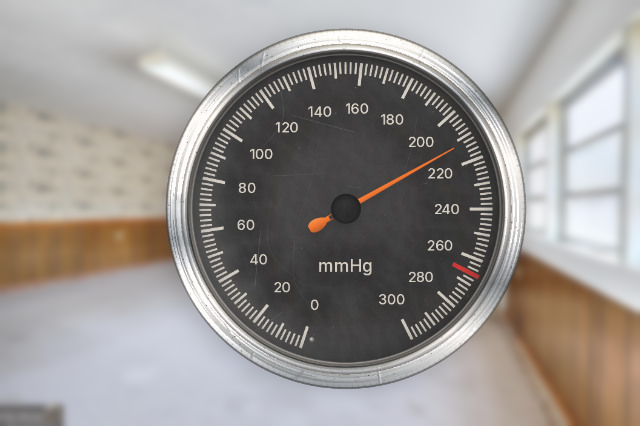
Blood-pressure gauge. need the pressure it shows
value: 212 mmHg
